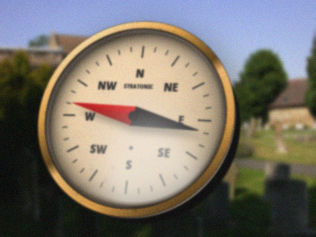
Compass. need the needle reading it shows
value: 280 °
